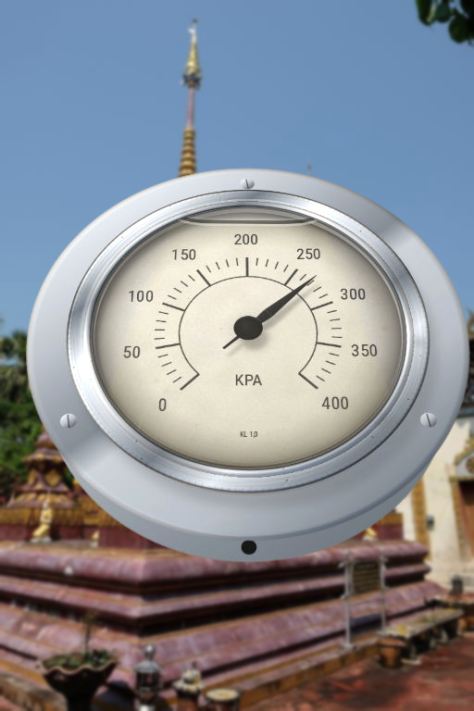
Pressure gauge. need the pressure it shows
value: 270 kPa
